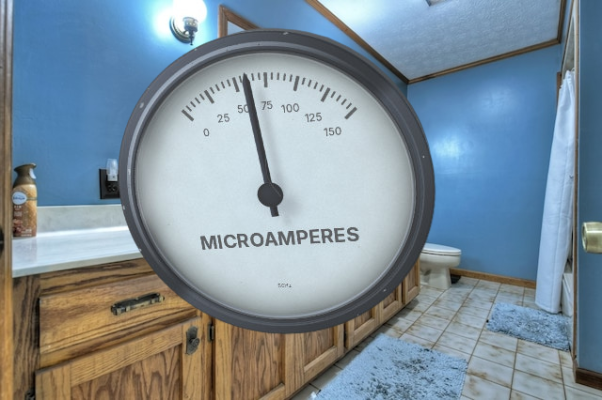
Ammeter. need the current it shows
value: 60 µA
